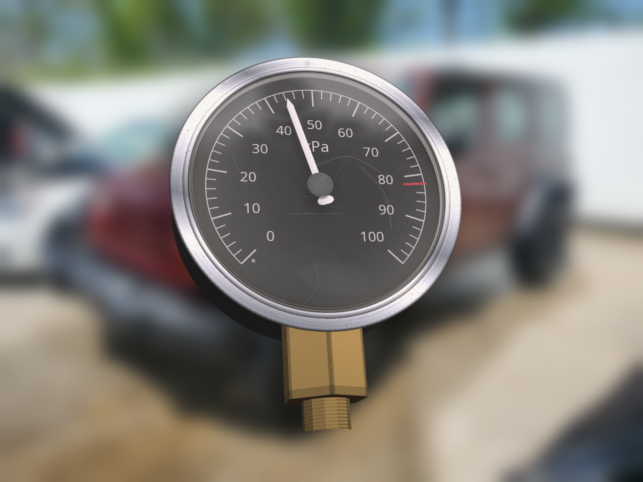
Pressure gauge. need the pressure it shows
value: 44 kPa
